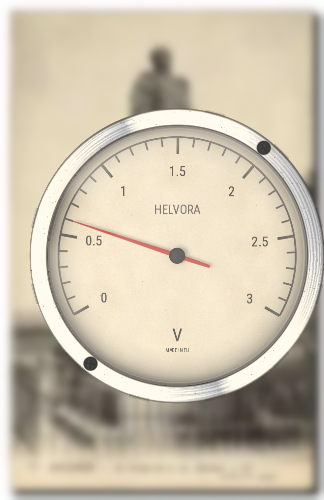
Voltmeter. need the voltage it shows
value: 0.6 V
